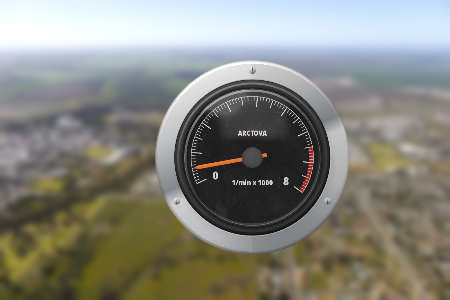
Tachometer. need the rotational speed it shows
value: 500 rpm
